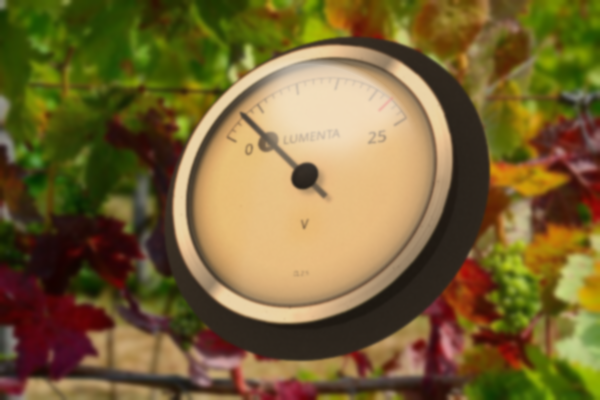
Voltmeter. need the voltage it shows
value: 3 V
